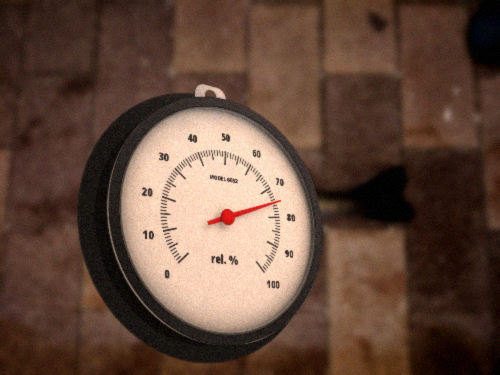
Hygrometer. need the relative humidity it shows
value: 75 %
